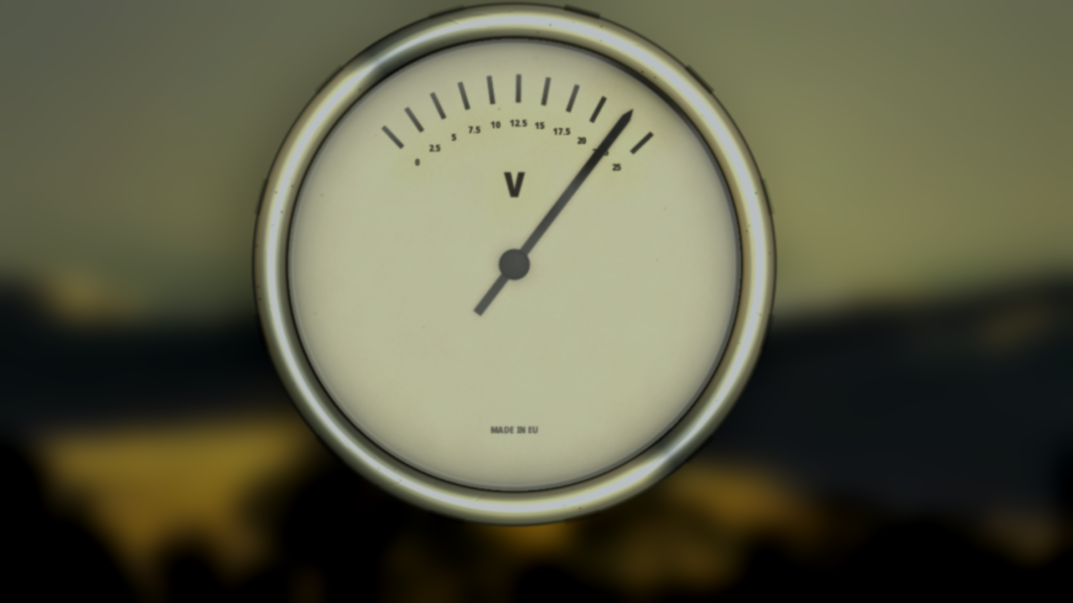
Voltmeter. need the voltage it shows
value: 22.5 V
